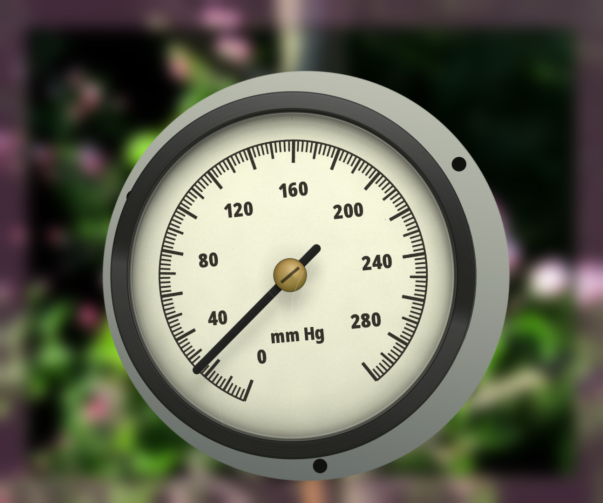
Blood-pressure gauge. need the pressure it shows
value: 24 mmHg
